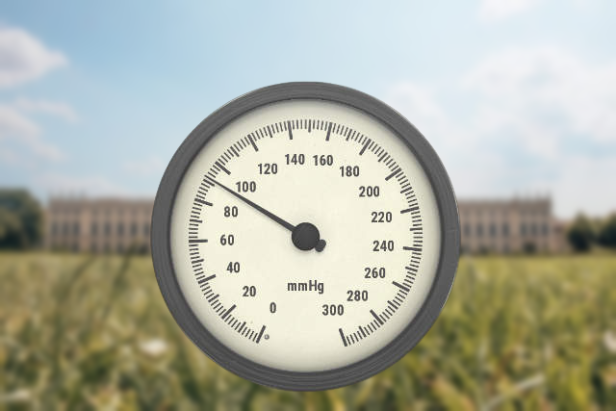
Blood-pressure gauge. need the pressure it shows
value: 92 mmHg
